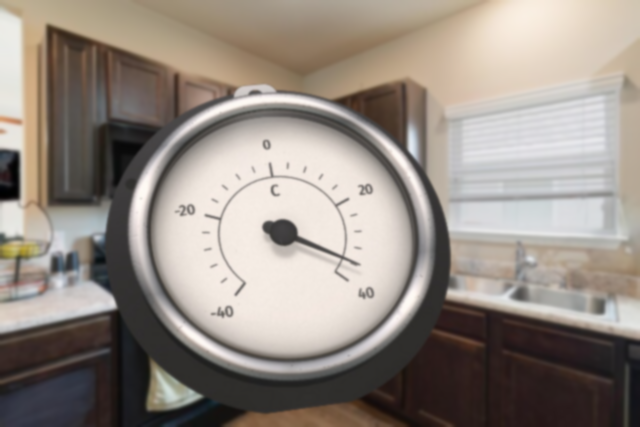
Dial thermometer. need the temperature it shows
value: 36 °C
